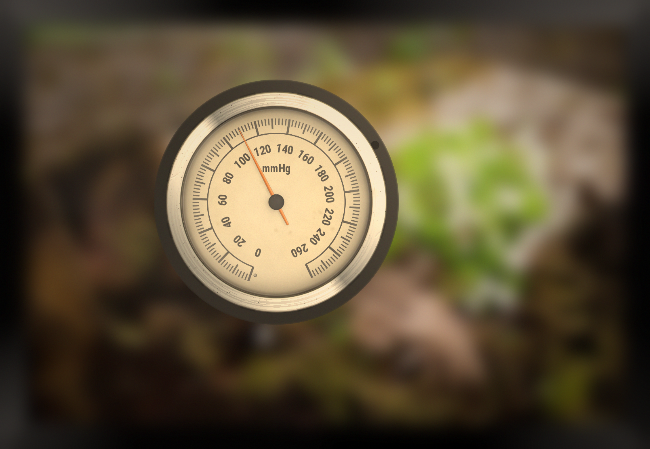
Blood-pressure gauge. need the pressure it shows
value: 110 mmHg
